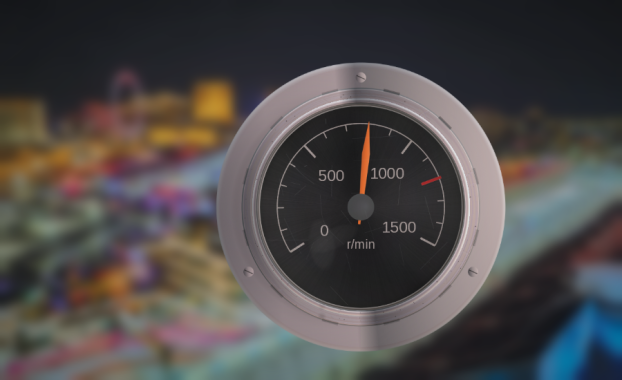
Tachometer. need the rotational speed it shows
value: 800 rpm
